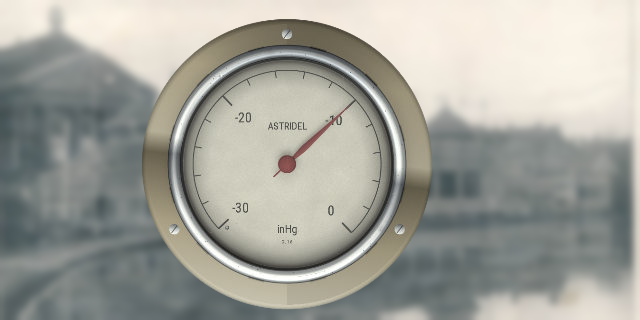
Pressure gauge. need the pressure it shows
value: -10 inHg
